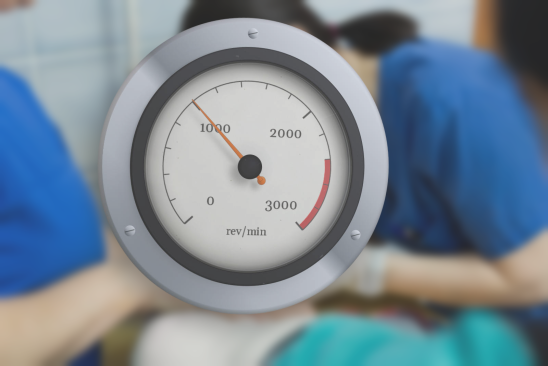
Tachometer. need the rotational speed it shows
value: 1000 rpm
